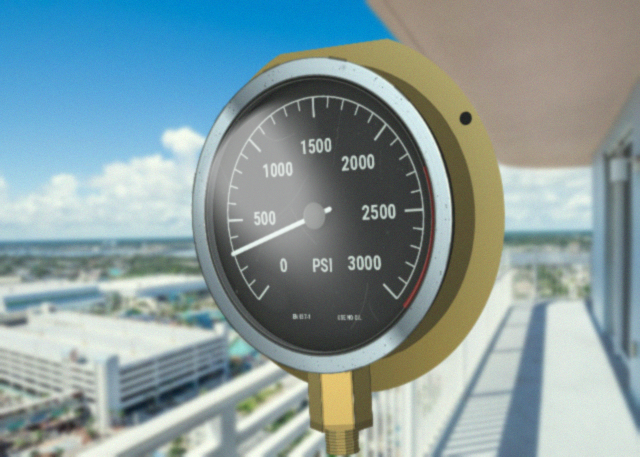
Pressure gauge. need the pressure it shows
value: 300 psi
